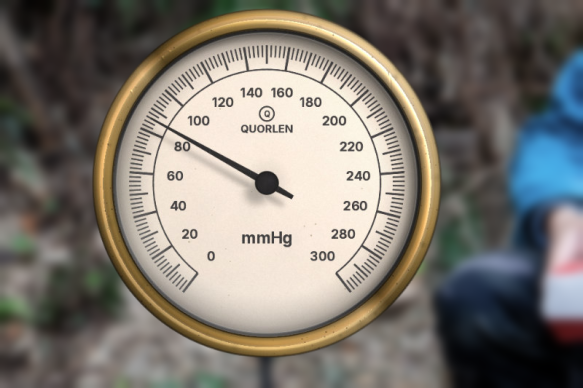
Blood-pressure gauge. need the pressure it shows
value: 86 mmHg
